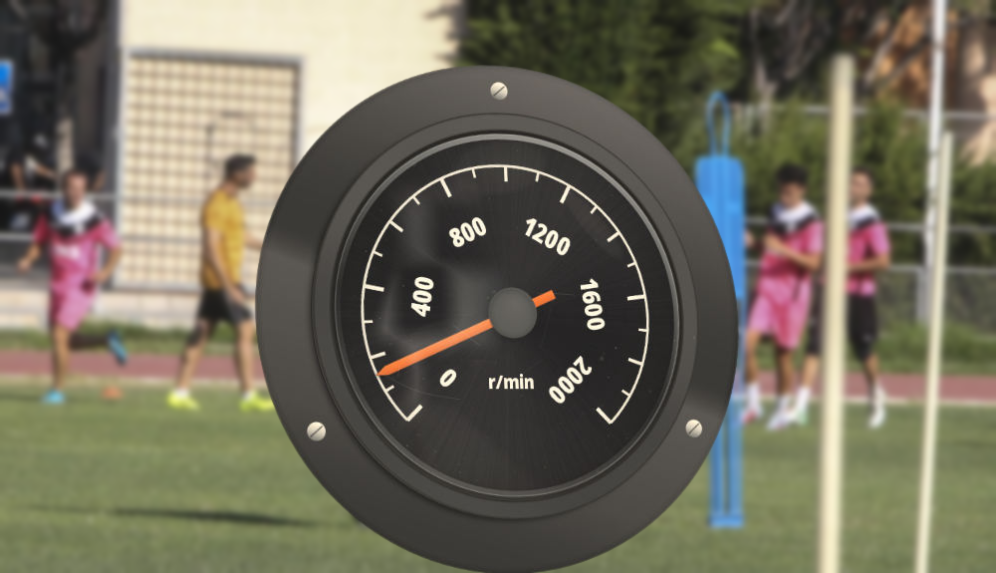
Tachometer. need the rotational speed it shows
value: 150 rpm
